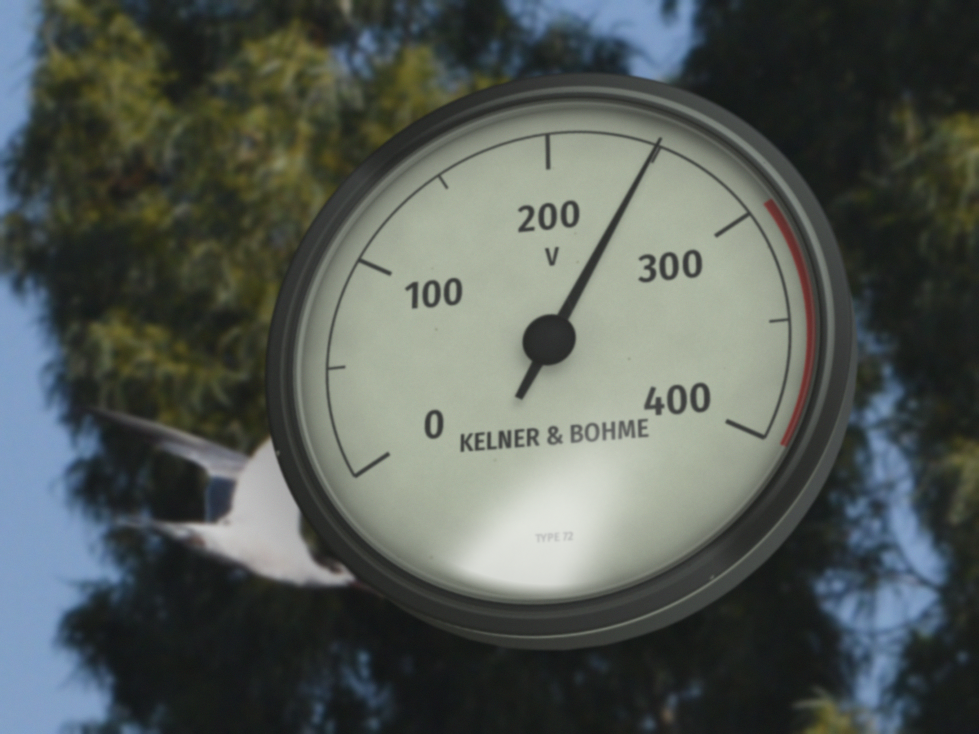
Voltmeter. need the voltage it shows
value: 250 V
